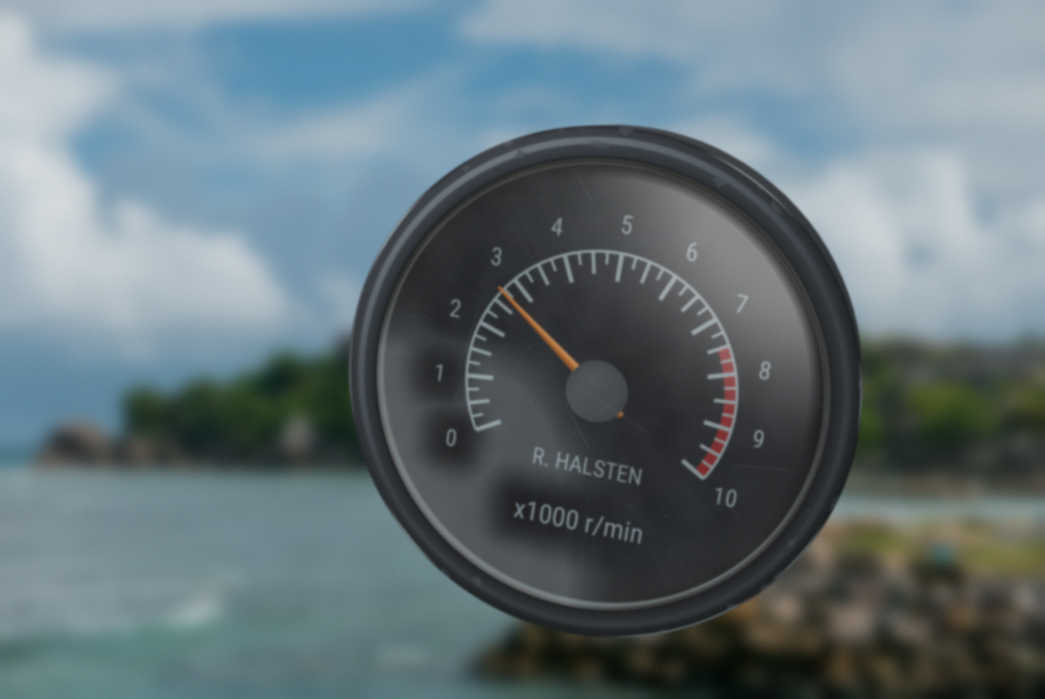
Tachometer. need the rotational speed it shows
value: 2750 rpm
